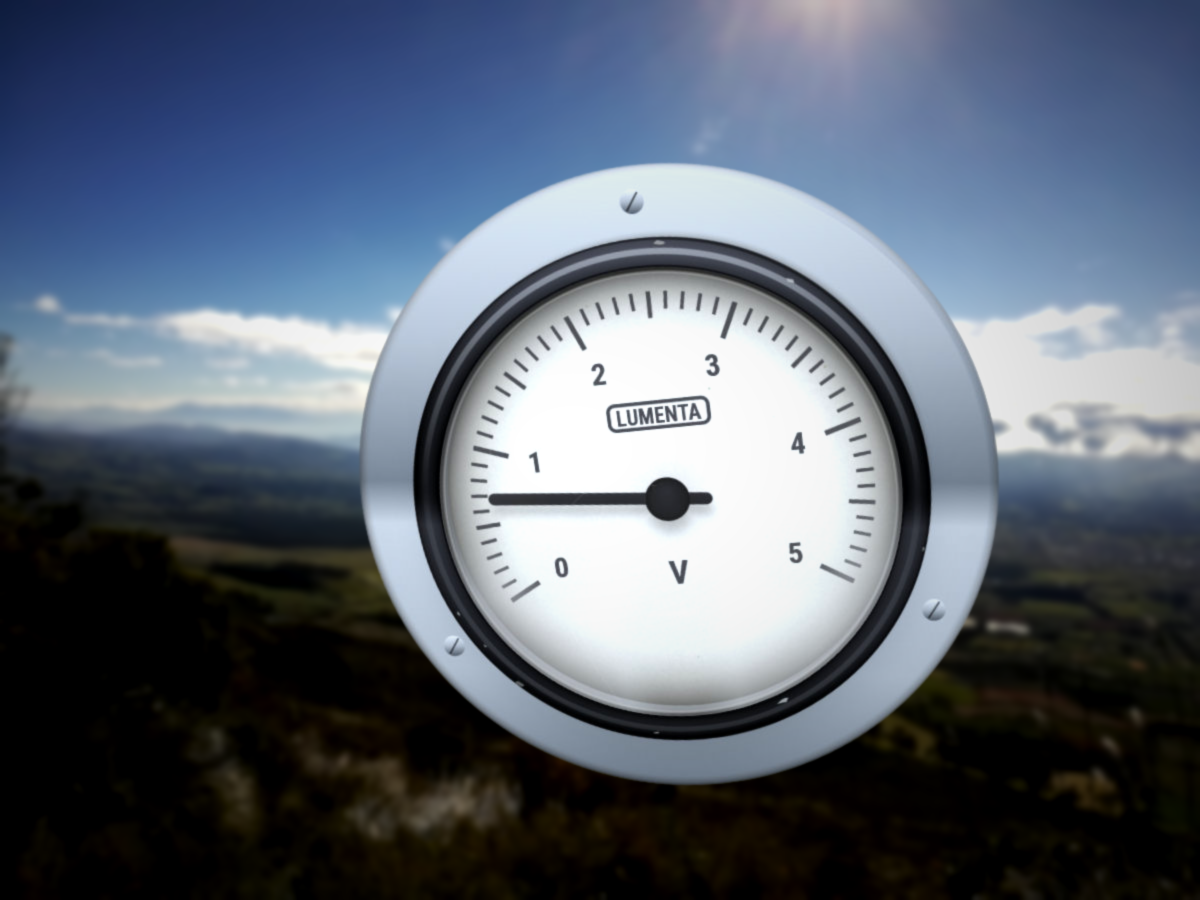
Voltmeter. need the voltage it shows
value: 0.7 V
